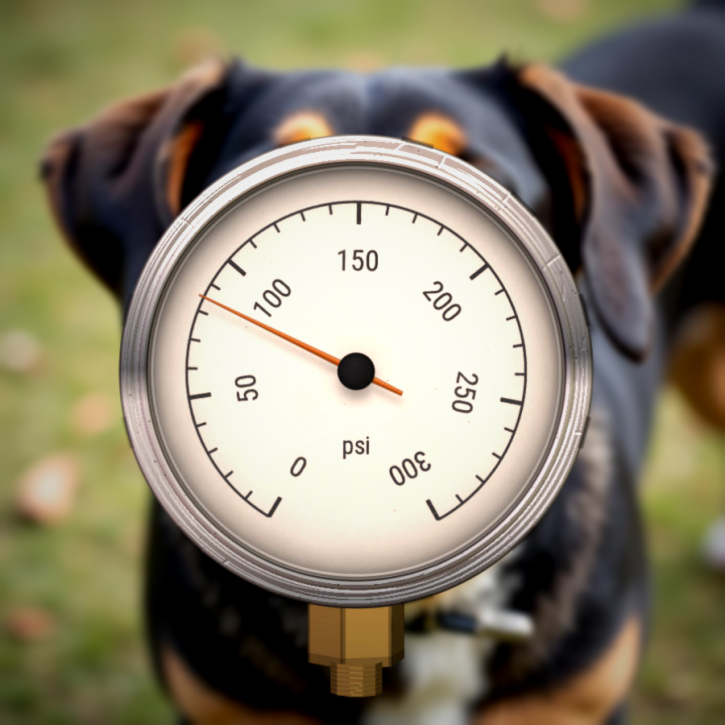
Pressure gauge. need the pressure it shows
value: 85 psi
